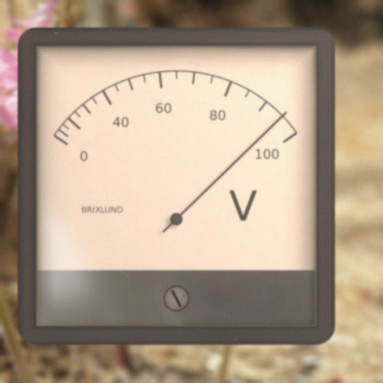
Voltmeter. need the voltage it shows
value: 95 V
